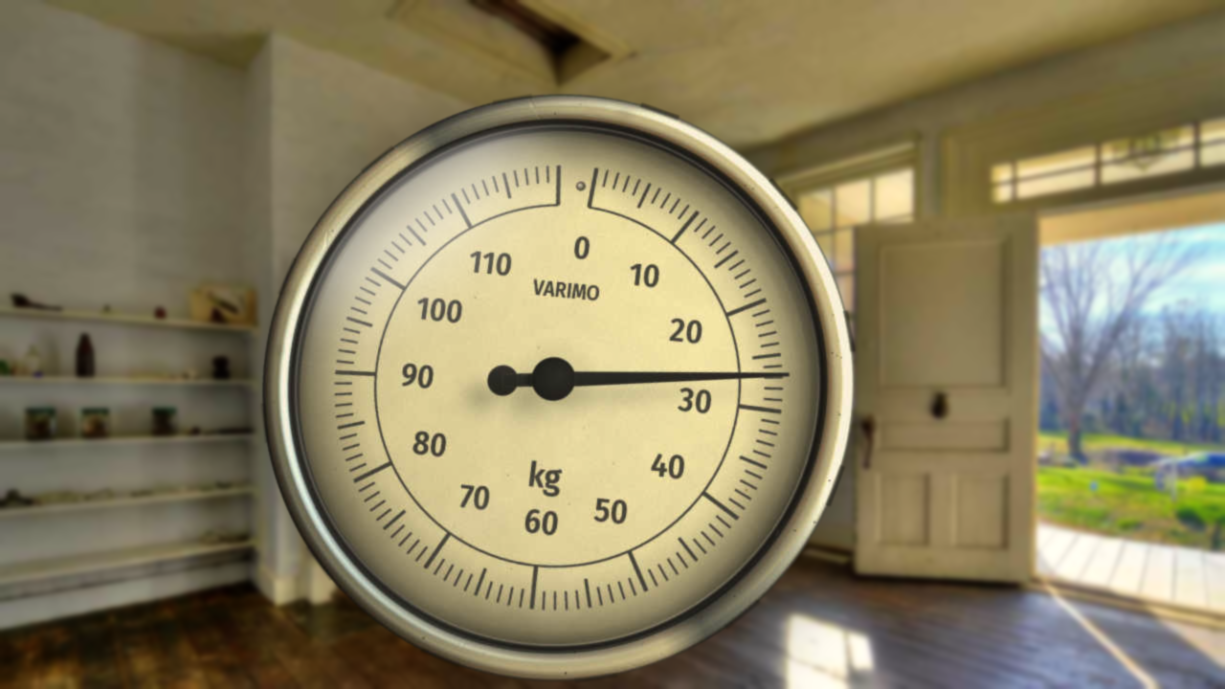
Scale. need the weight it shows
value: 27 kg
